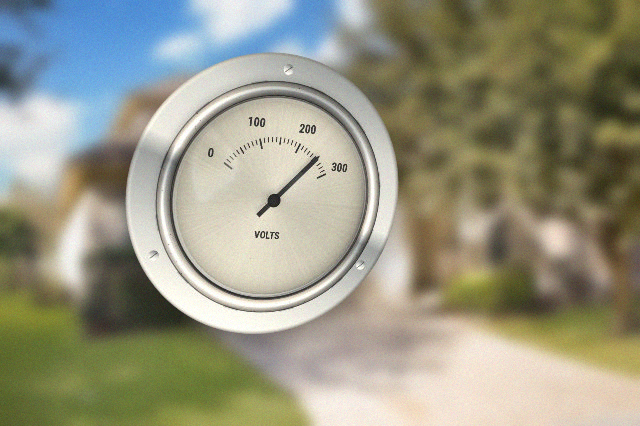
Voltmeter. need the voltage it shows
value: 250 V
